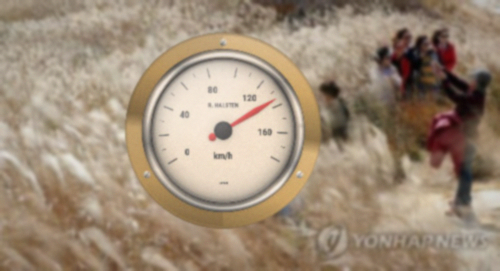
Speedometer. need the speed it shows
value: 135 km/h
